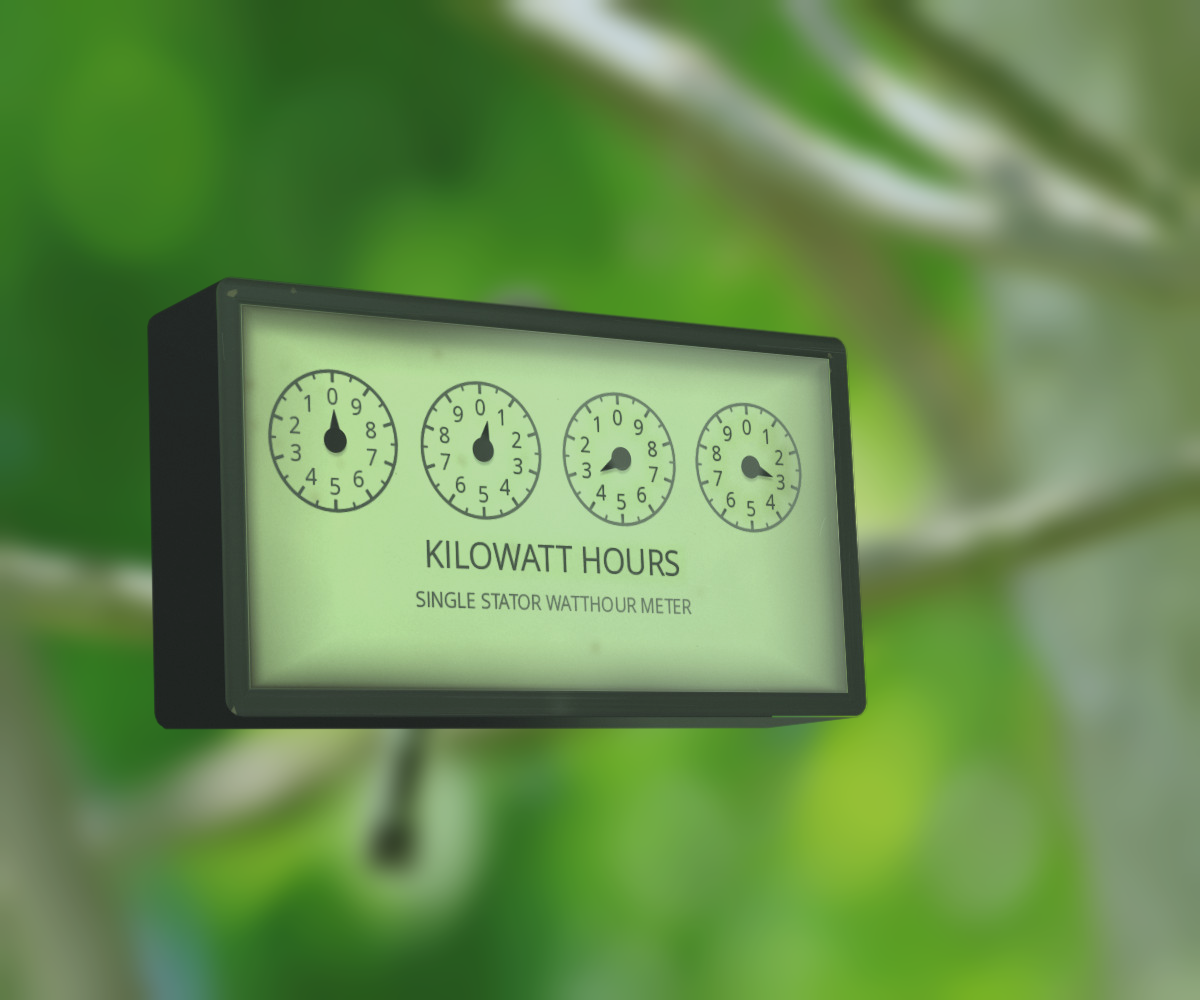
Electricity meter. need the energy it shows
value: 33 kWh
